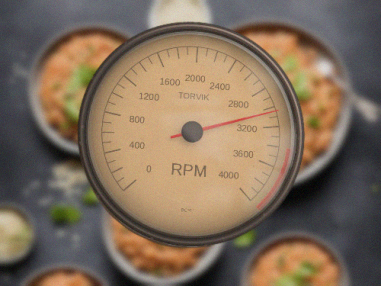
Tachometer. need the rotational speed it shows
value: 3050 rpm
